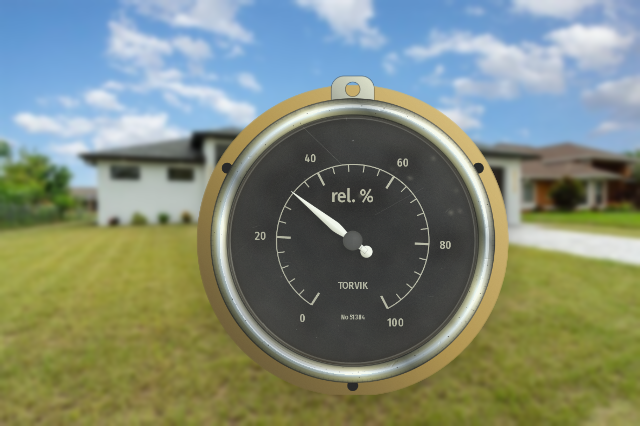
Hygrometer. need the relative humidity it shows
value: 32 %
